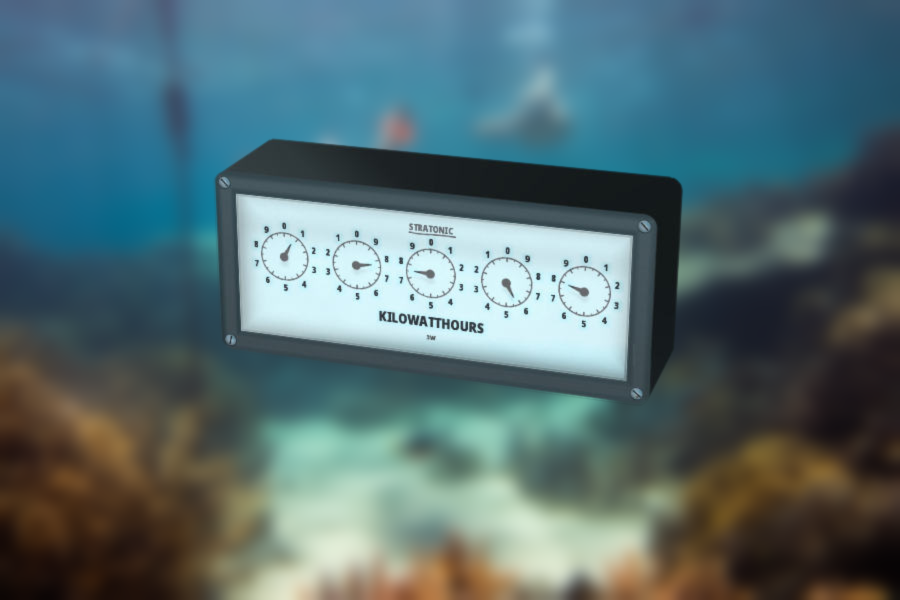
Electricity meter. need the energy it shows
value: 7758 kWh
